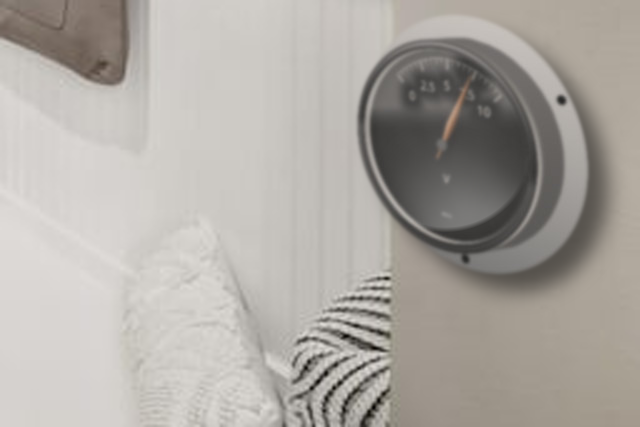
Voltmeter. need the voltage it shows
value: 7.5 V
